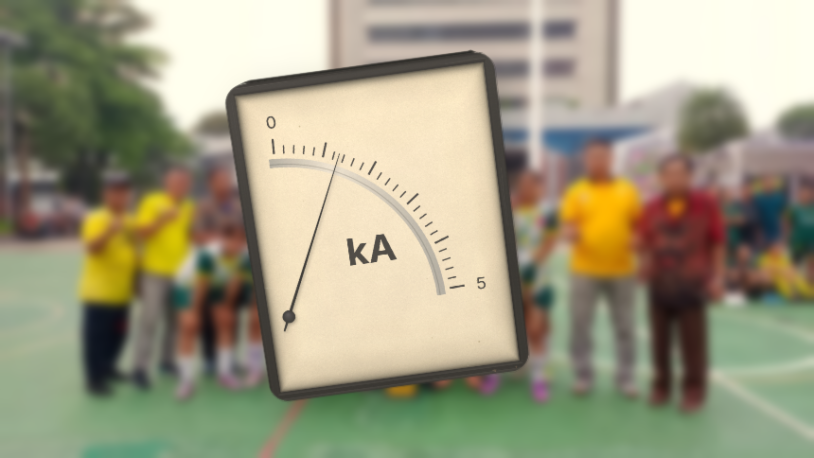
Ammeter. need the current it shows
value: 1.3 kA
